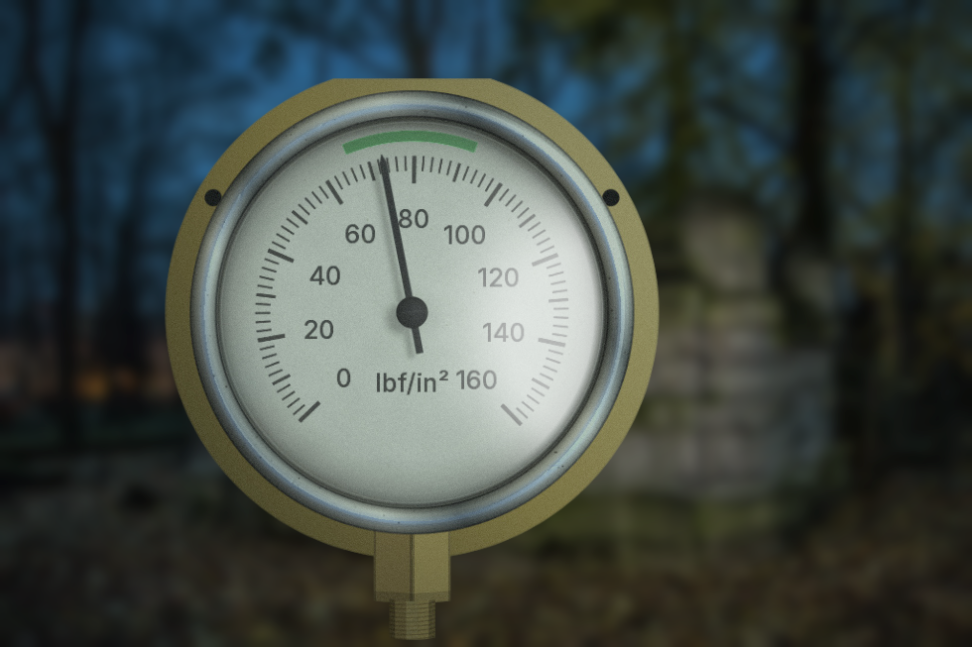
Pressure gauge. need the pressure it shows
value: 73 psi
